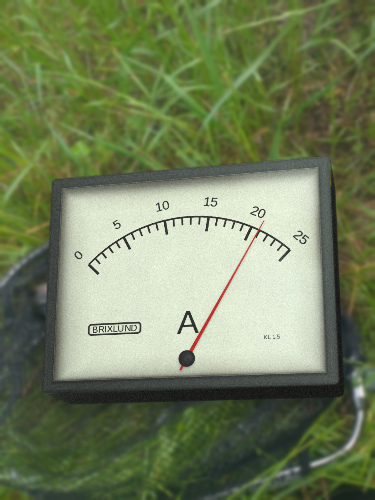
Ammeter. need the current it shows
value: 21 A
